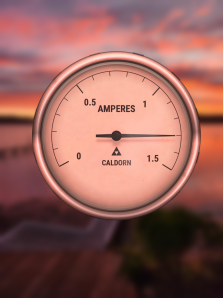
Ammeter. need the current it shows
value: 1.3 A
